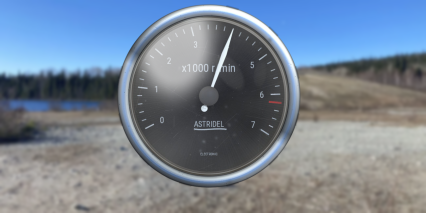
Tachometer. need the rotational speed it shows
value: 4000 rpm
